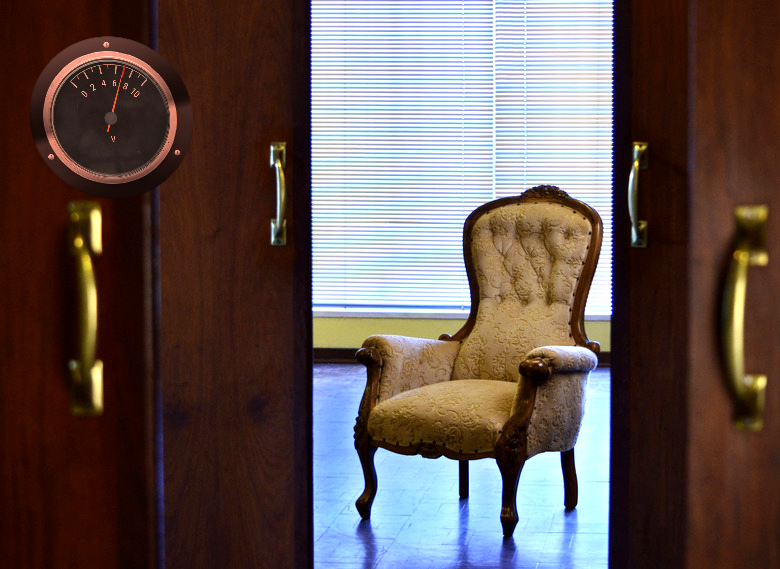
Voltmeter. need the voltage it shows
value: 7 V
